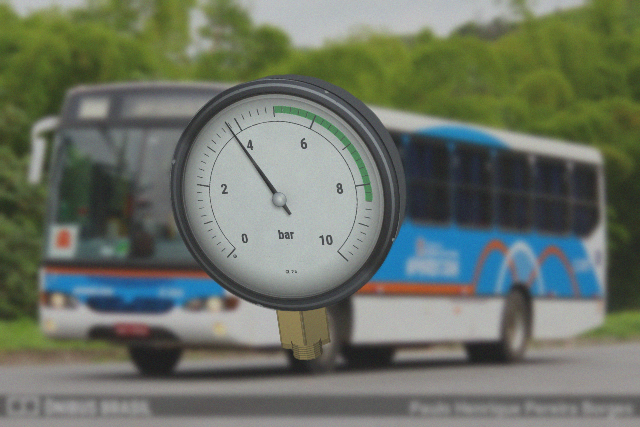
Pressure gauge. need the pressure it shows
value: 3.8 bar
